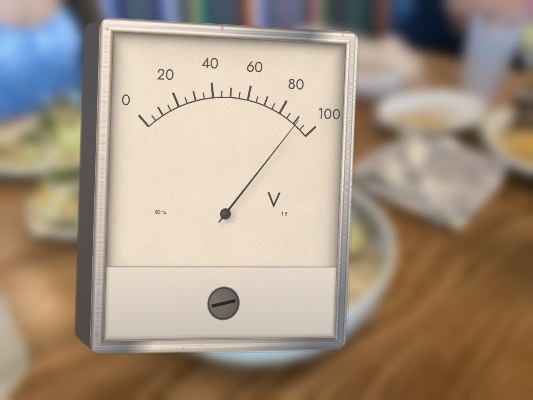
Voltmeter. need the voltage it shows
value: 90 V
